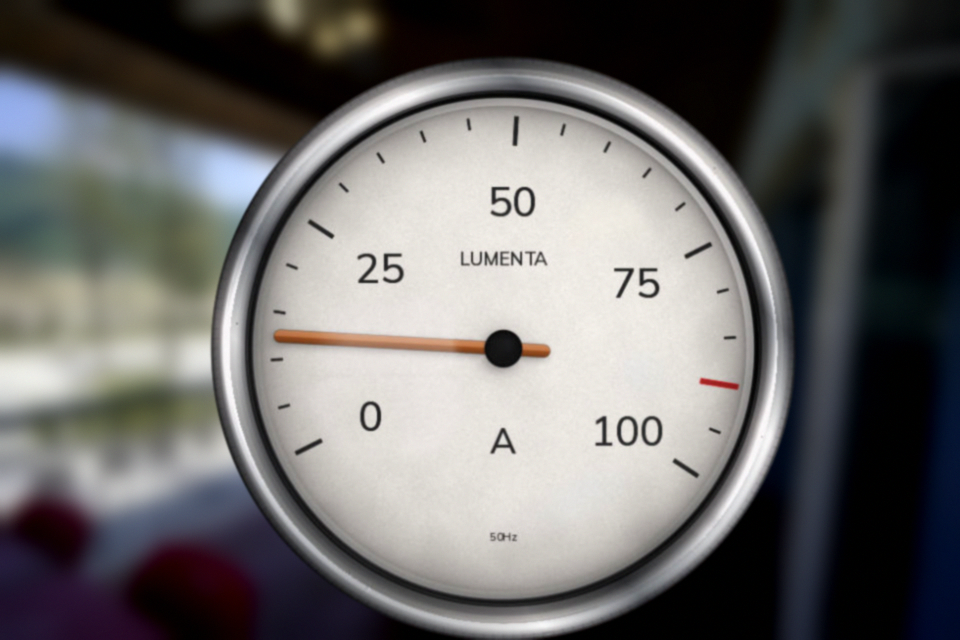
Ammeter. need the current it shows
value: 12.5 A
